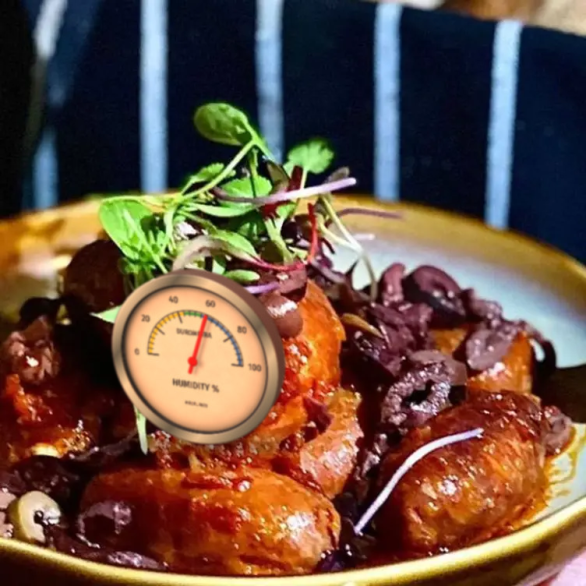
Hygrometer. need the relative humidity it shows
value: 60 %
